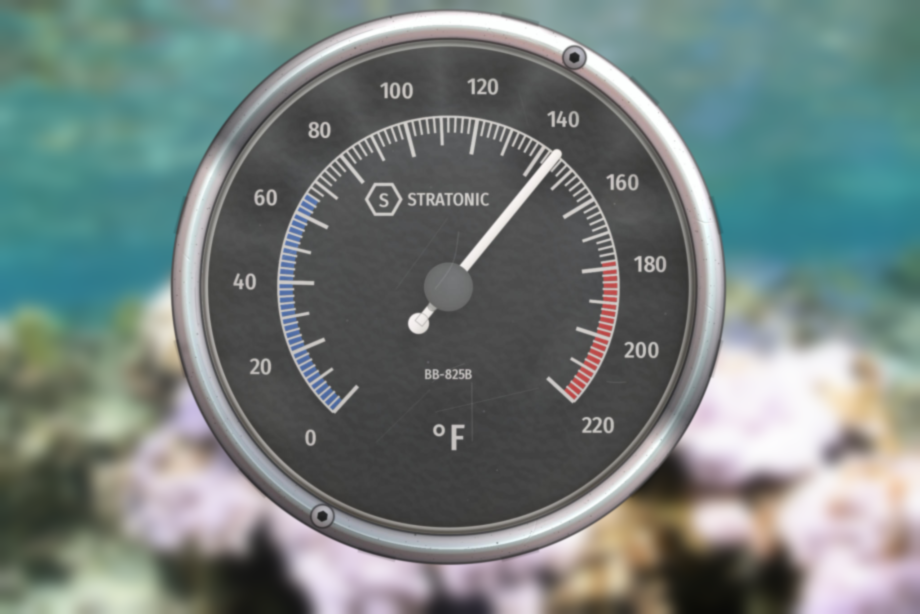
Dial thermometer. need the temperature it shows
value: 144 °F
